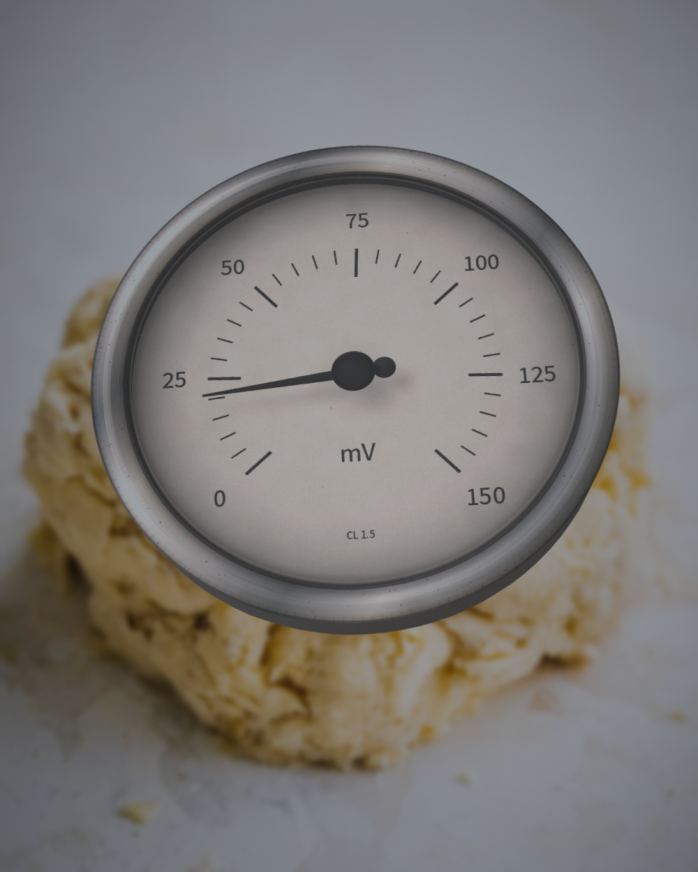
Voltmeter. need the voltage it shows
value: 20 mV
